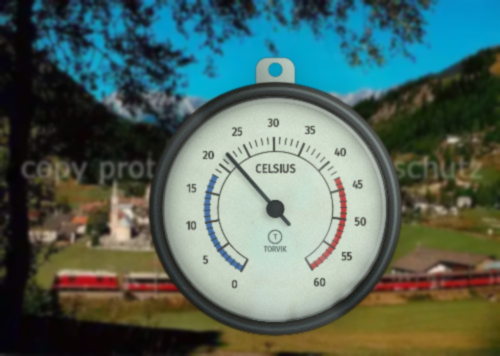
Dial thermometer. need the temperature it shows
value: 22 °C
